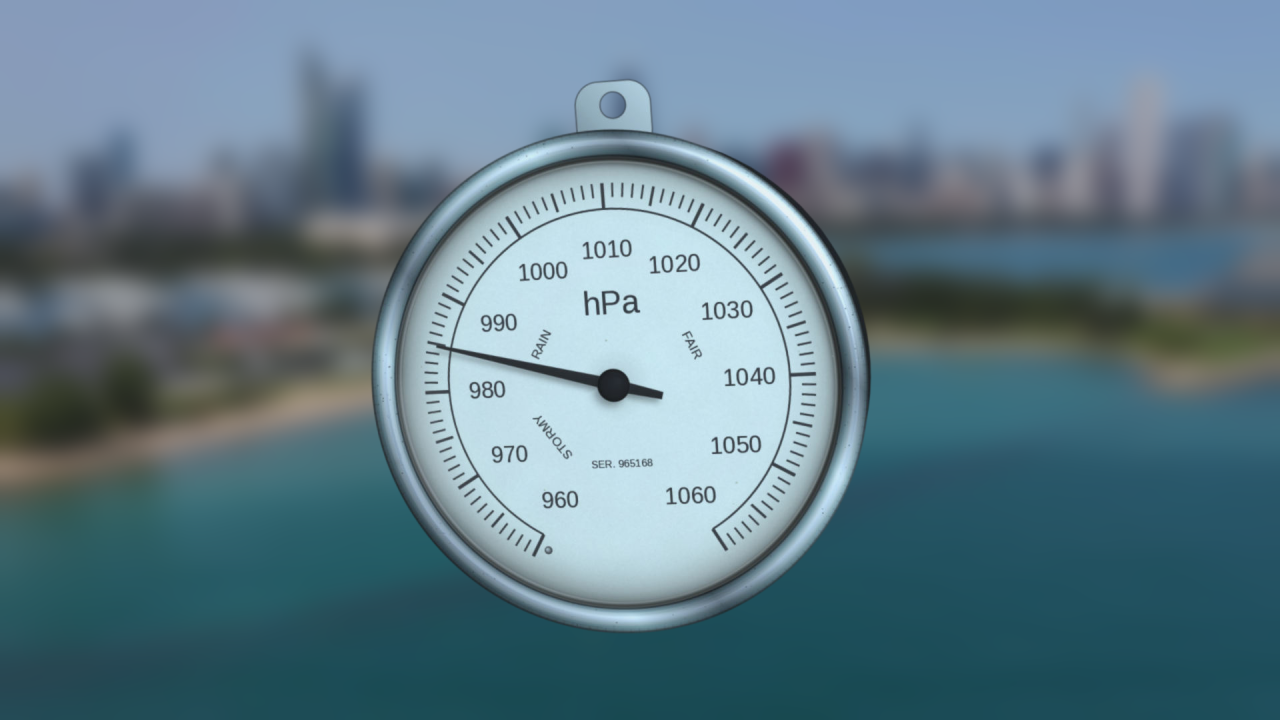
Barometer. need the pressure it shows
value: 985 hPa
